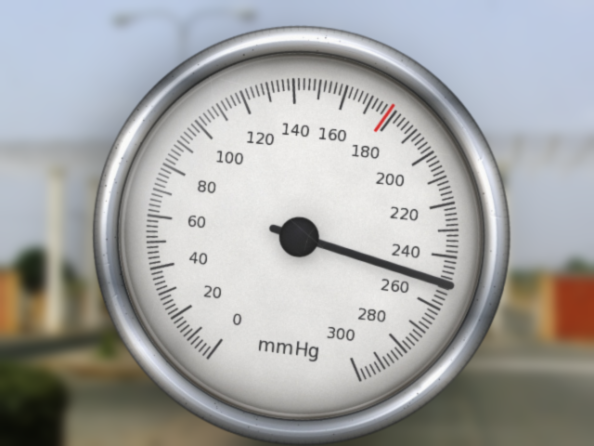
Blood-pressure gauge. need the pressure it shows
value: 250 mmHg
